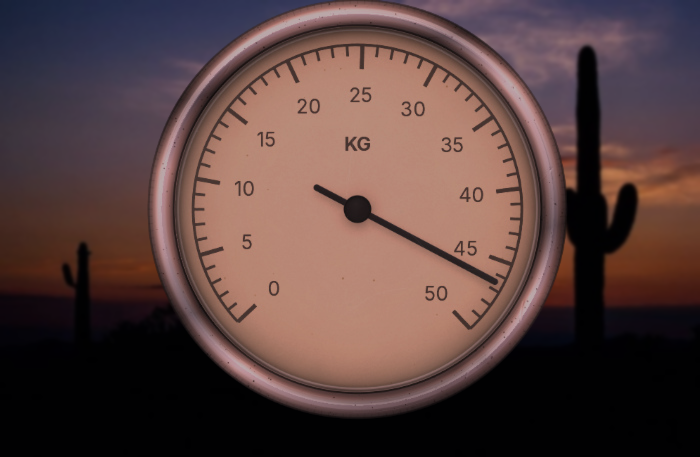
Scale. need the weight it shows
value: 46.5 kg
